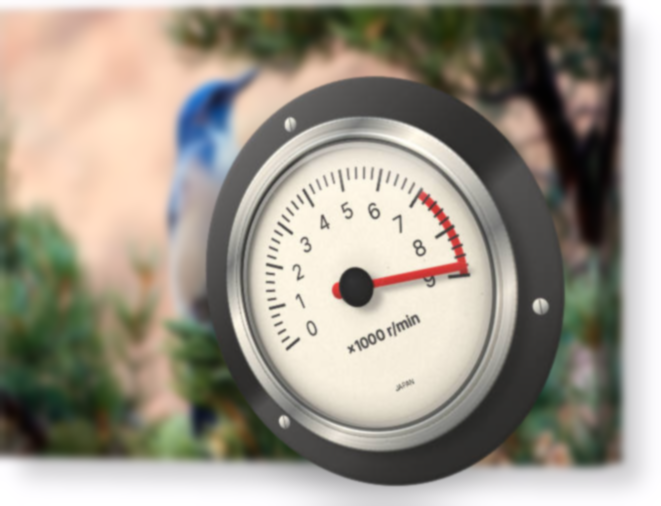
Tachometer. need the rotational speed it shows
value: 8800 rpm
